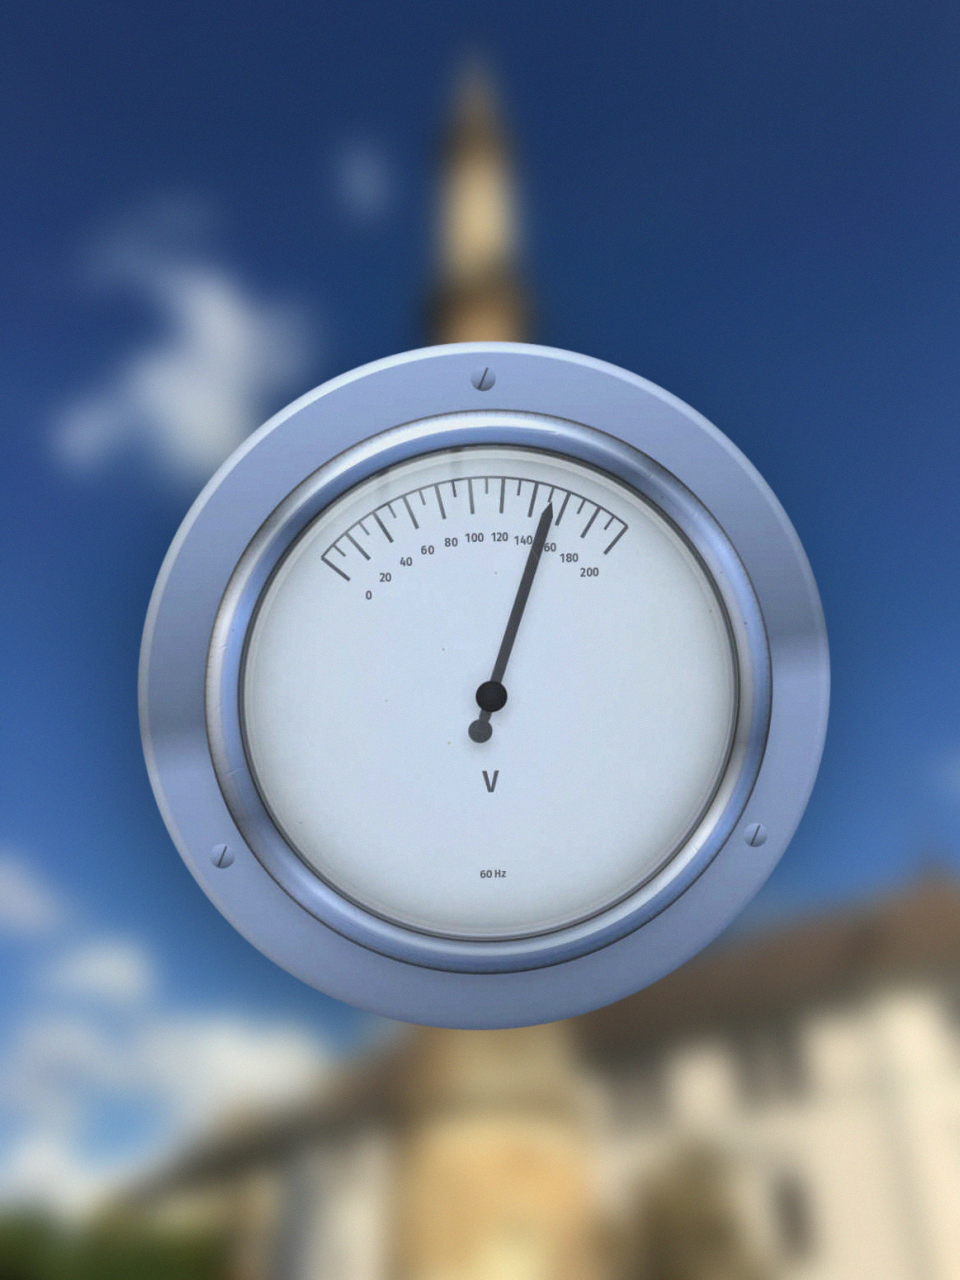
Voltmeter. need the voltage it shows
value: 150 V
